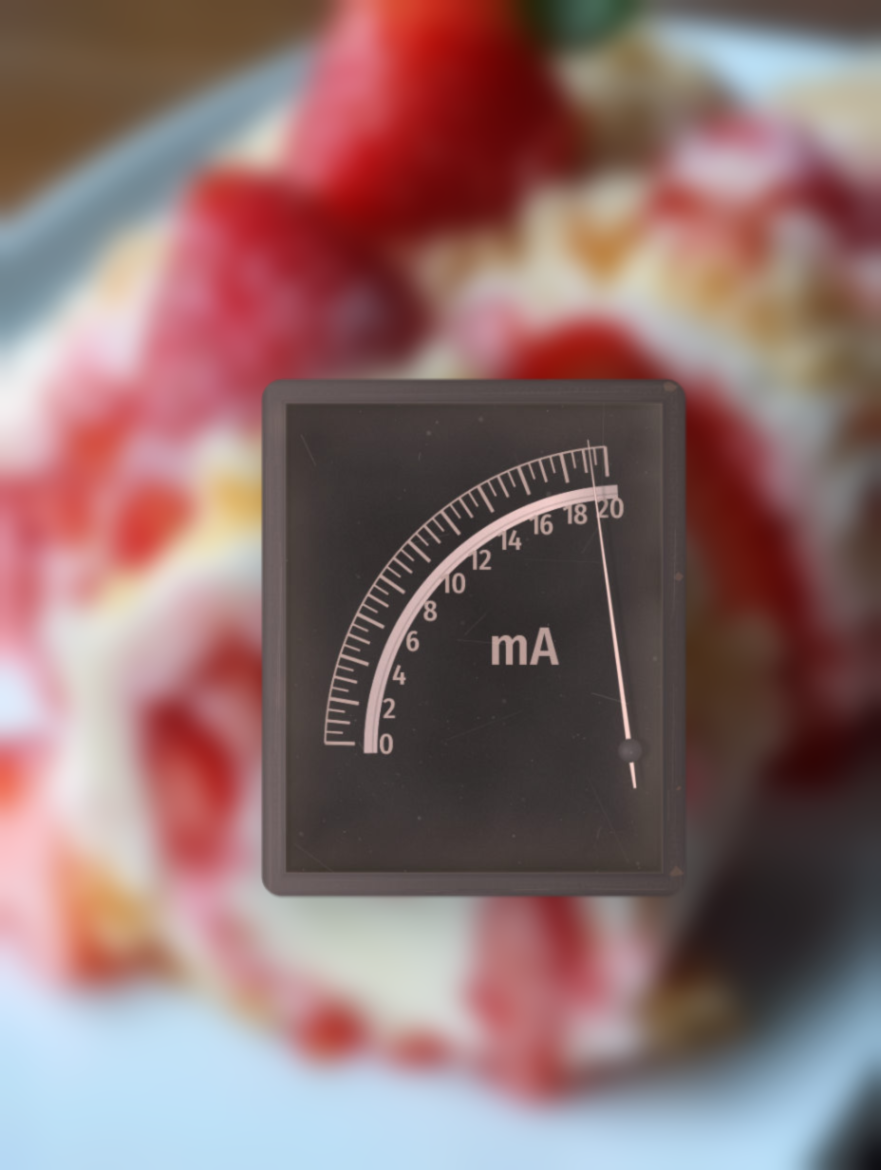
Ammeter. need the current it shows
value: 19.25 mA
